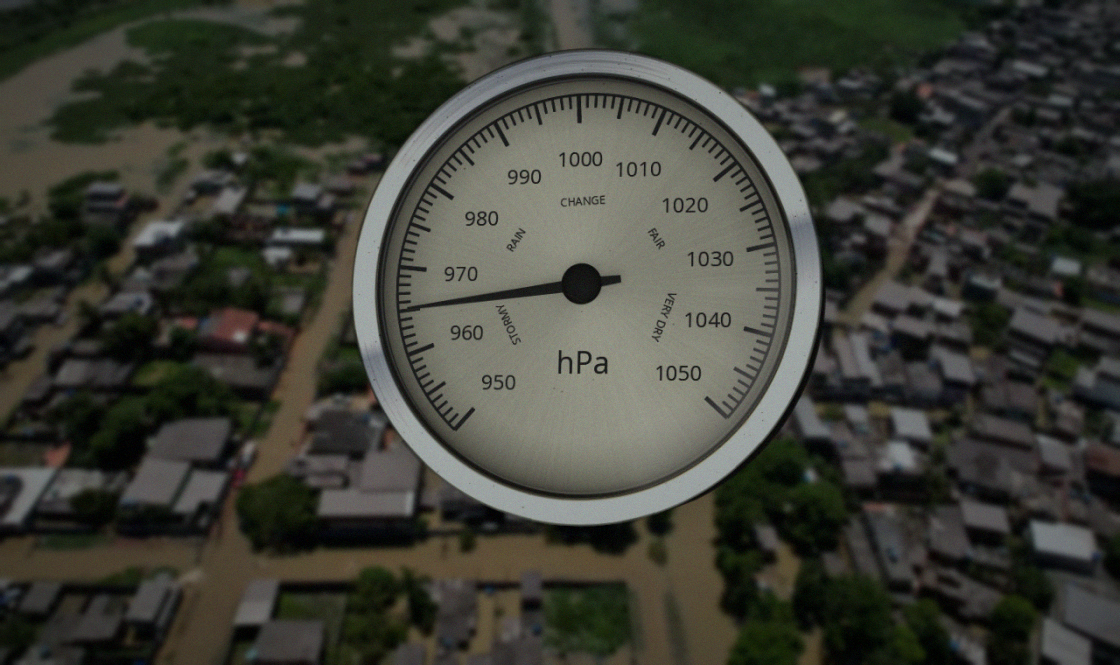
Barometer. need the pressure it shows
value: 965 hPa
